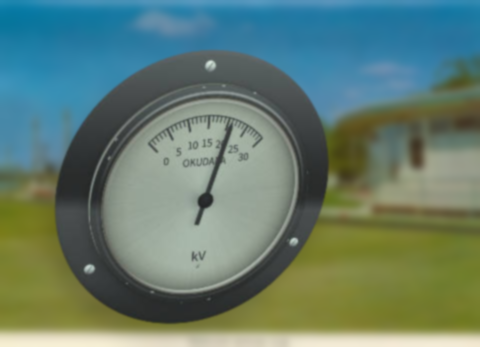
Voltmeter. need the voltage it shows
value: 20 kV
